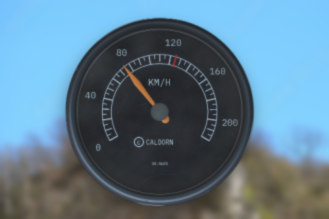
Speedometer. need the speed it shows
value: 75 km/h
